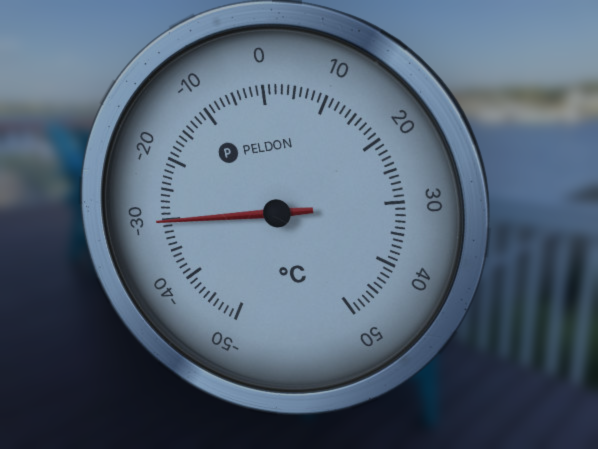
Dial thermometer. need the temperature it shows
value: -30 °C
